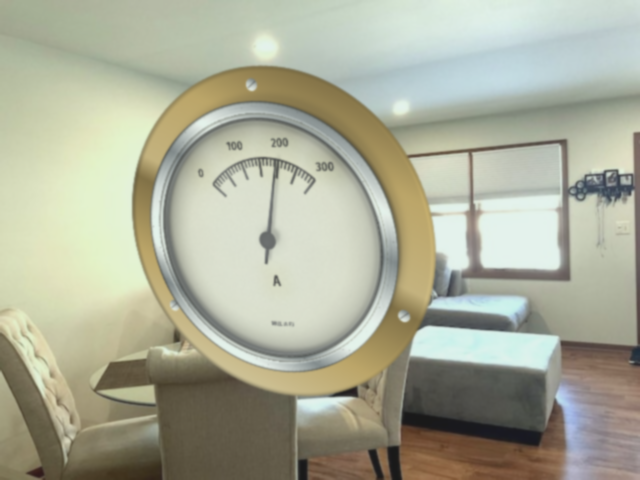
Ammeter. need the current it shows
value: 200 A
